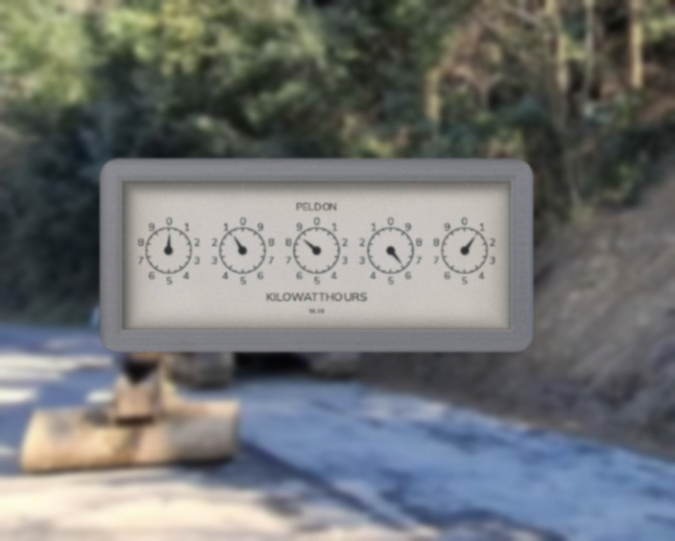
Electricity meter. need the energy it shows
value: 861 kWh
